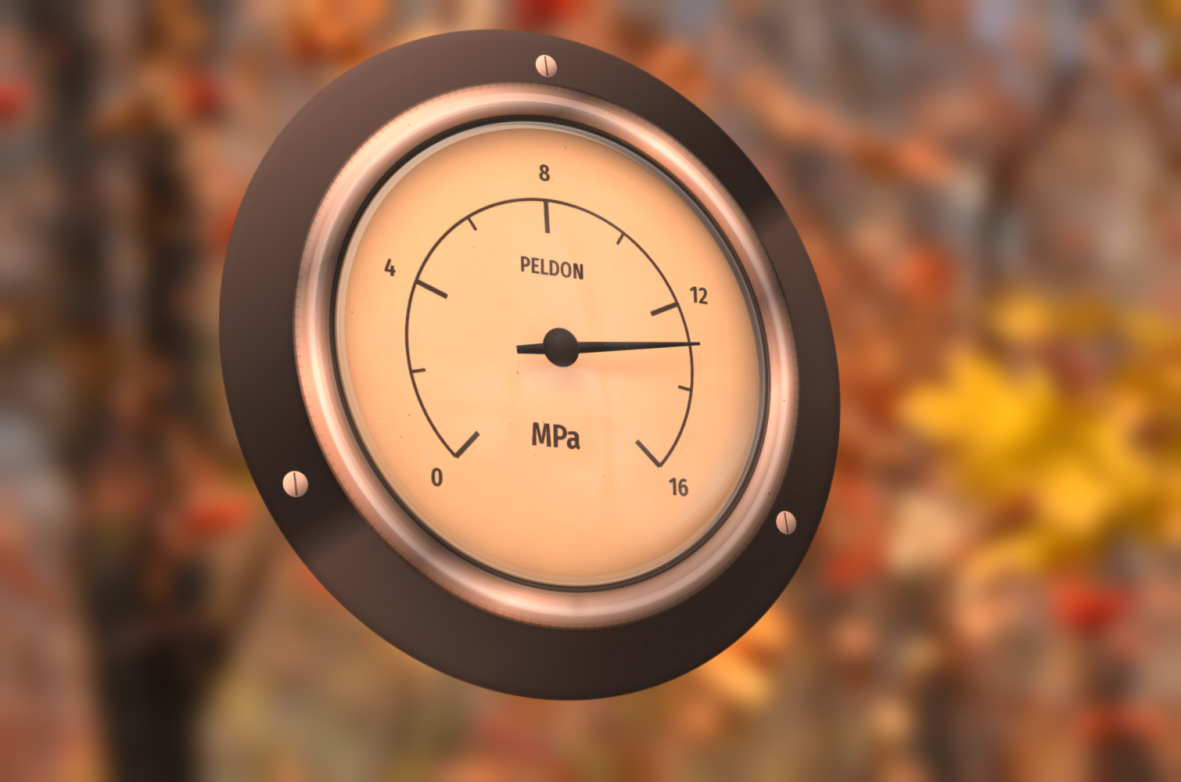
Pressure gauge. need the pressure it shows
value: 13 MPa
